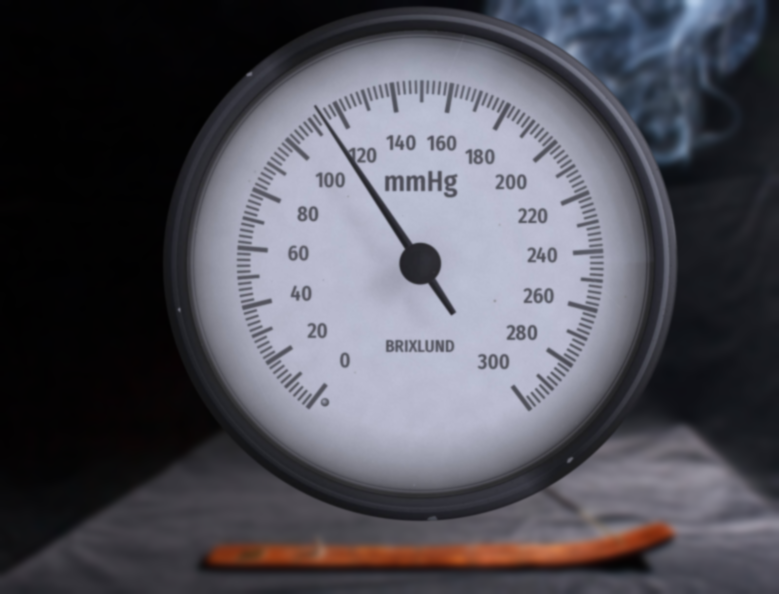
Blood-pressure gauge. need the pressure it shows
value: 114 mmHg
